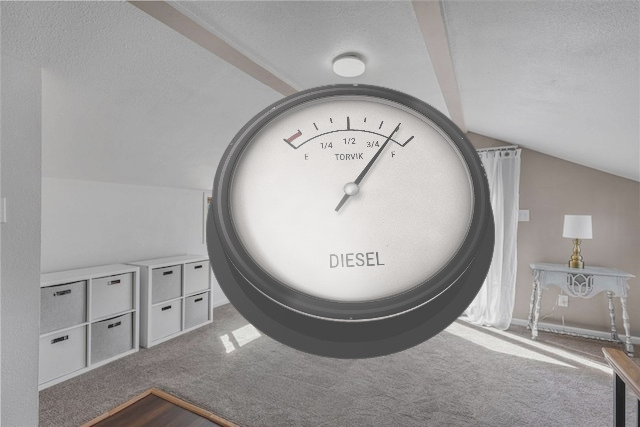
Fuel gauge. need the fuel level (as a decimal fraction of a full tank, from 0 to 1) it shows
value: 0.875
